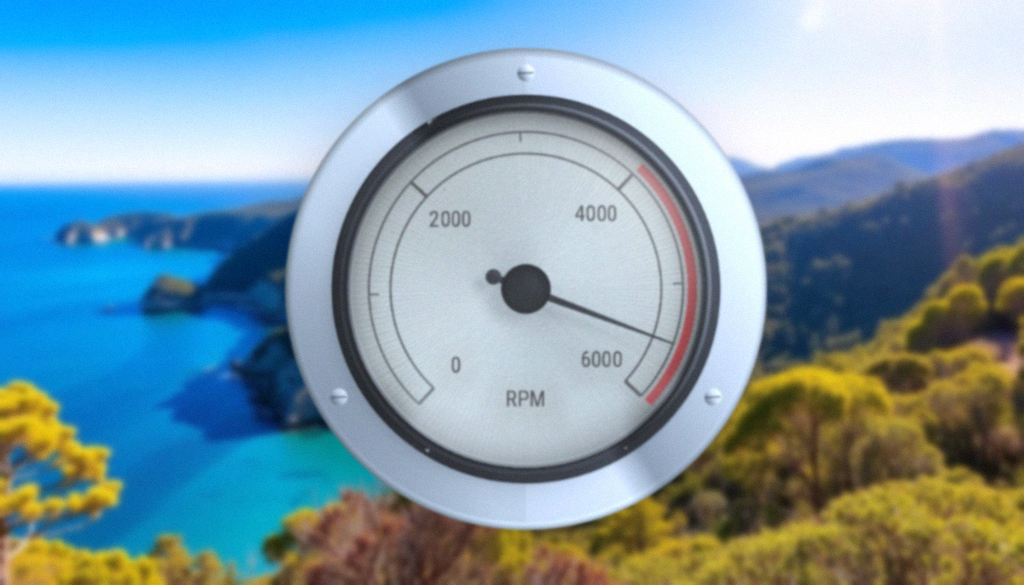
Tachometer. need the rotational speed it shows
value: 5500 rpm
